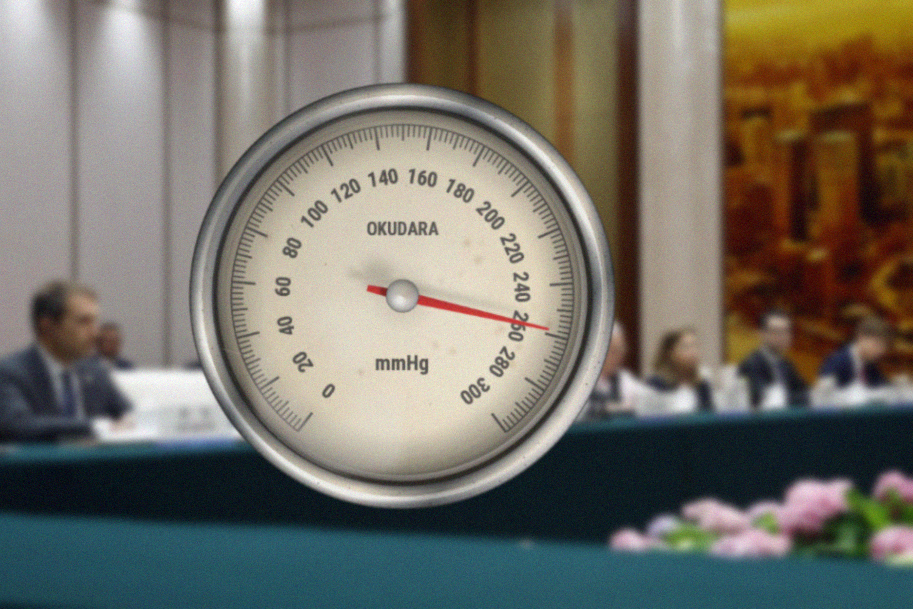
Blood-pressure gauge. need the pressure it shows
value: 258 mmHg
